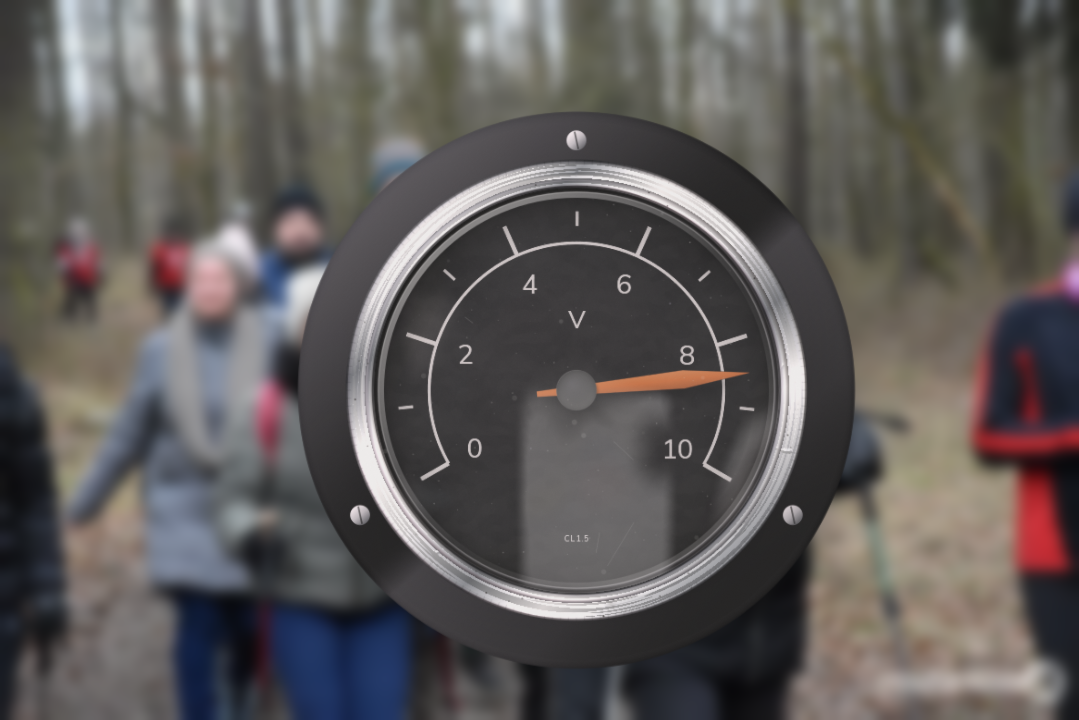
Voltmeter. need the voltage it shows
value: 8.5 V
